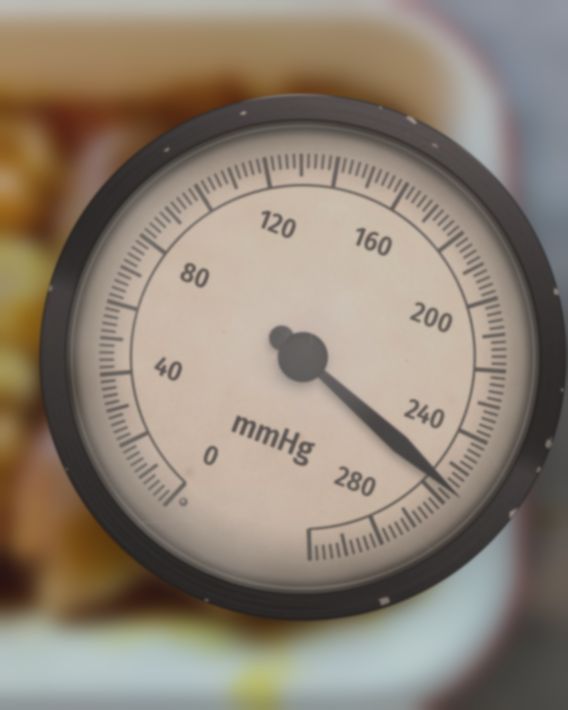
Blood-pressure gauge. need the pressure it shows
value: 256 mmHg
